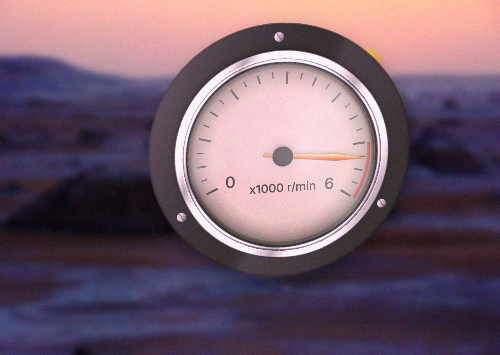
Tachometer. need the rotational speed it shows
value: 5250 rpm
